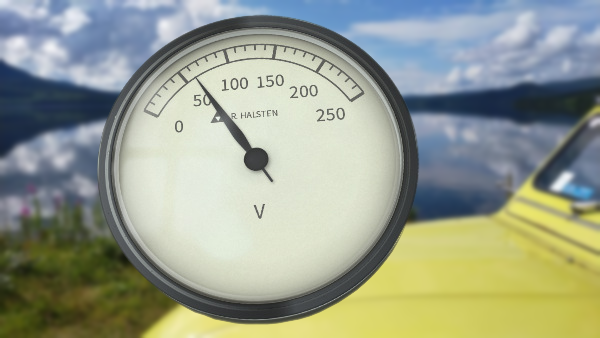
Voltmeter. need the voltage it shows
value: 60 V
